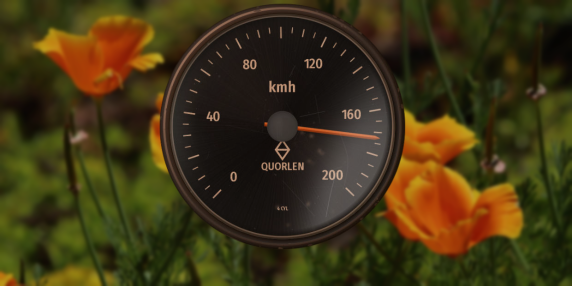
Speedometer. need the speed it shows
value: 172.5 km/h
